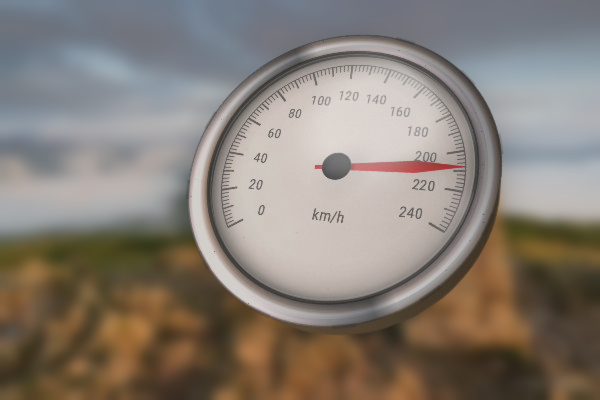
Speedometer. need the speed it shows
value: 210 km/h
